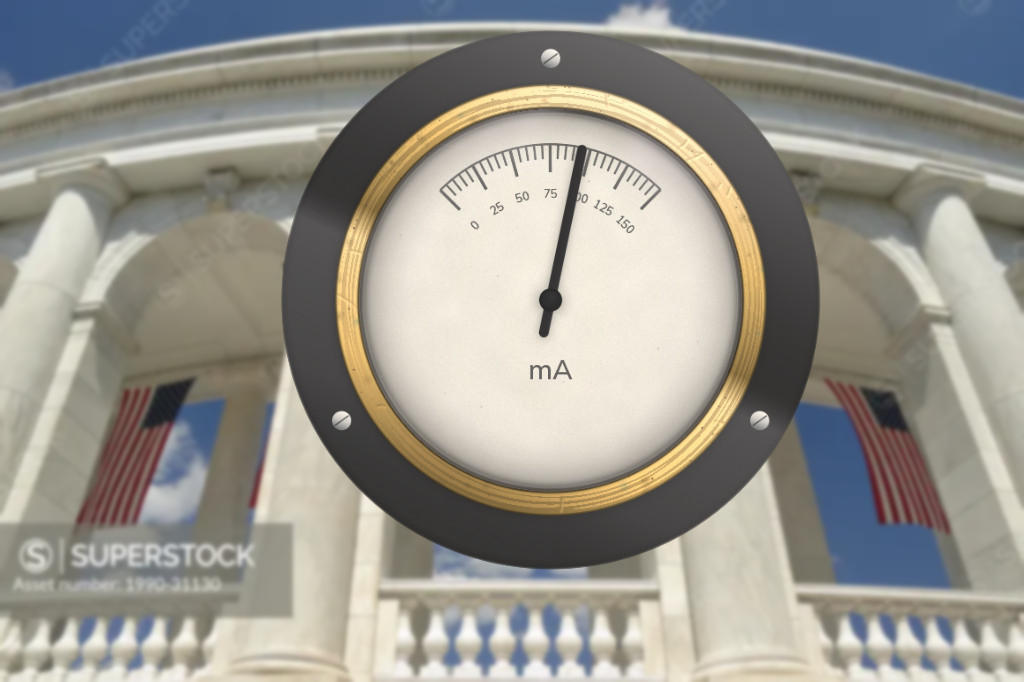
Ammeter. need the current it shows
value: 95 mA
